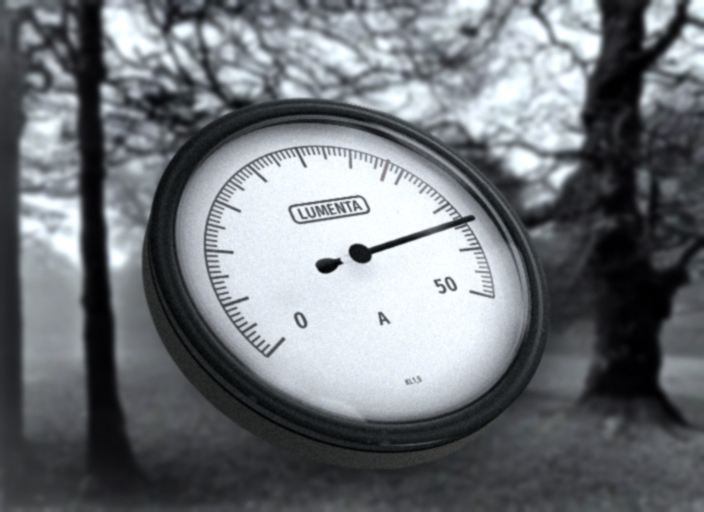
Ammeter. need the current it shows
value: 42.5 A
